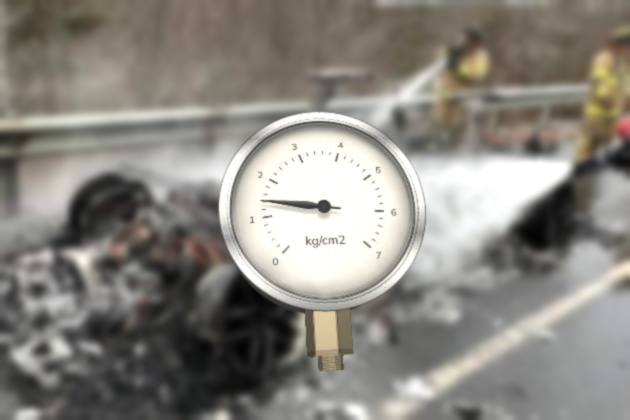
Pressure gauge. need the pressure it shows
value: 1.4 kg/cm²
